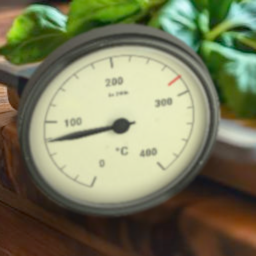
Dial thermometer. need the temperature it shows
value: 80 °C
